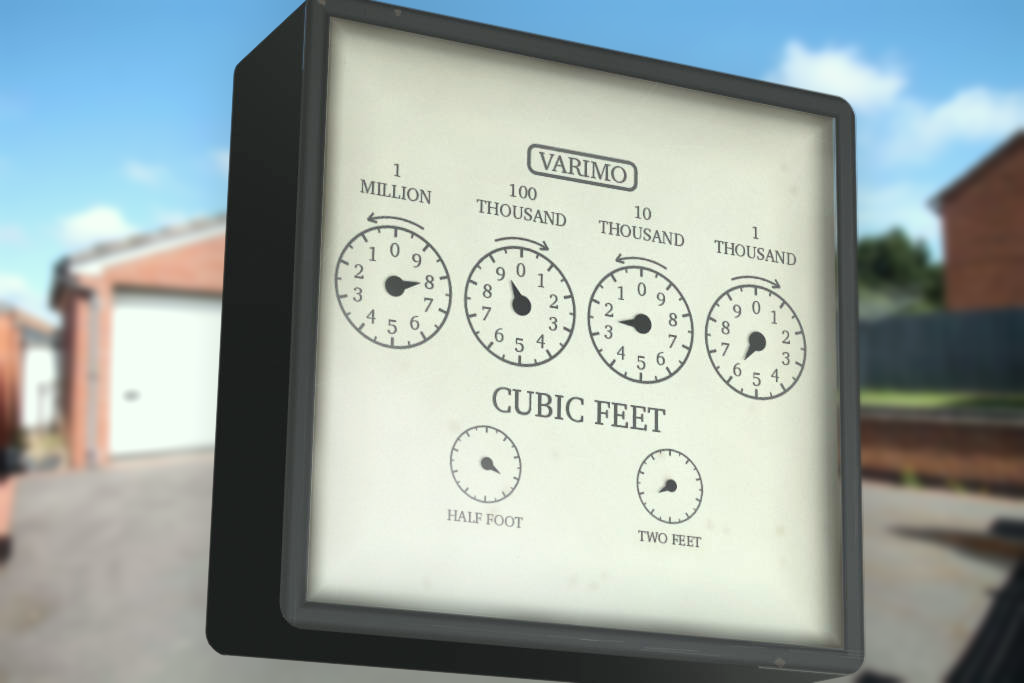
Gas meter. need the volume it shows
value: 792600 ft³
